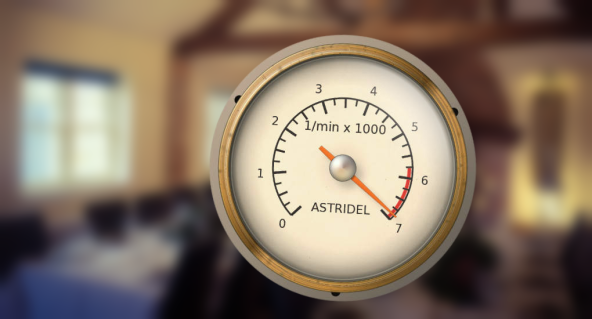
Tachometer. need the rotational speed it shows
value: 6875 rpm
